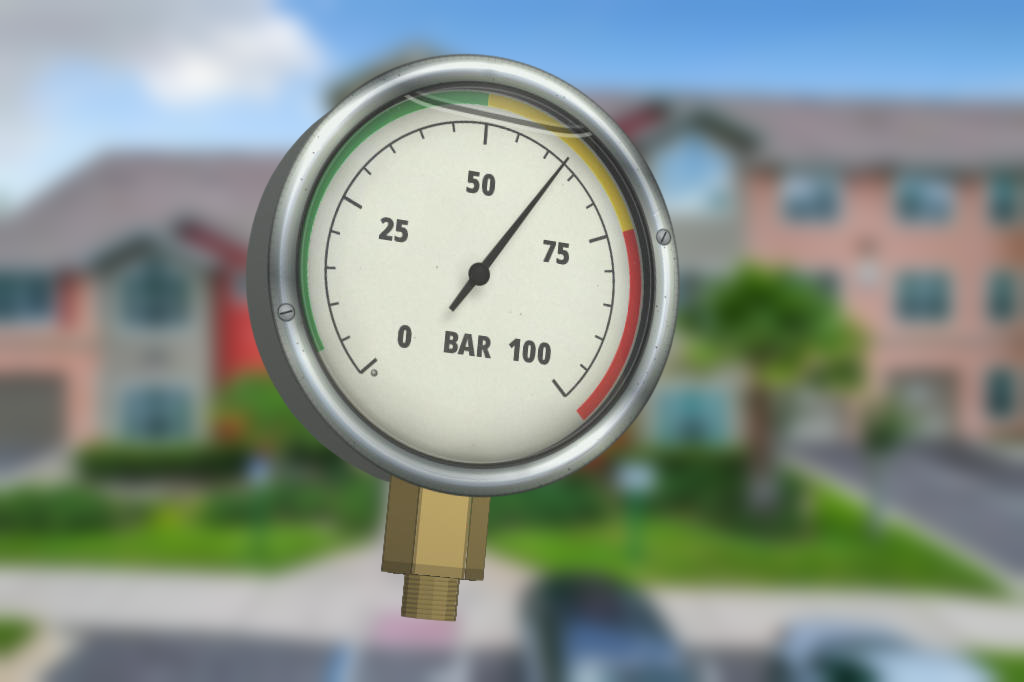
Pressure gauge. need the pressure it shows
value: 62.5 bar
